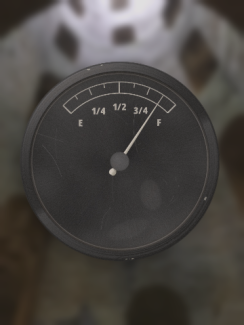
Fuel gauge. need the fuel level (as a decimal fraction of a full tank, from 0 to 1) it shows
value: 0.875
